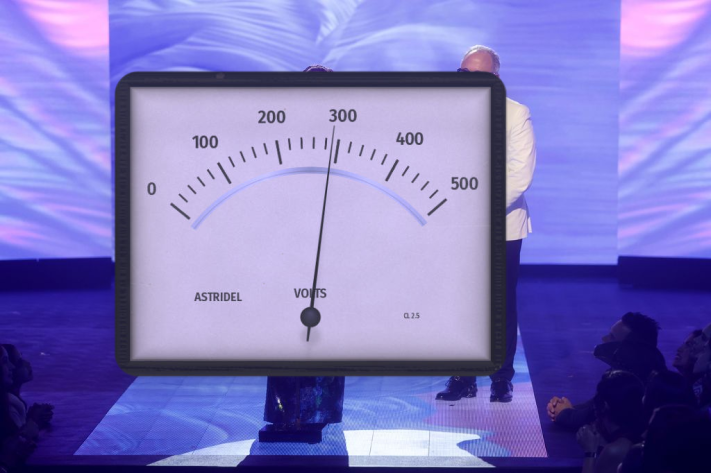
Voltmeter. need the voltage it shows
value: 290 V
